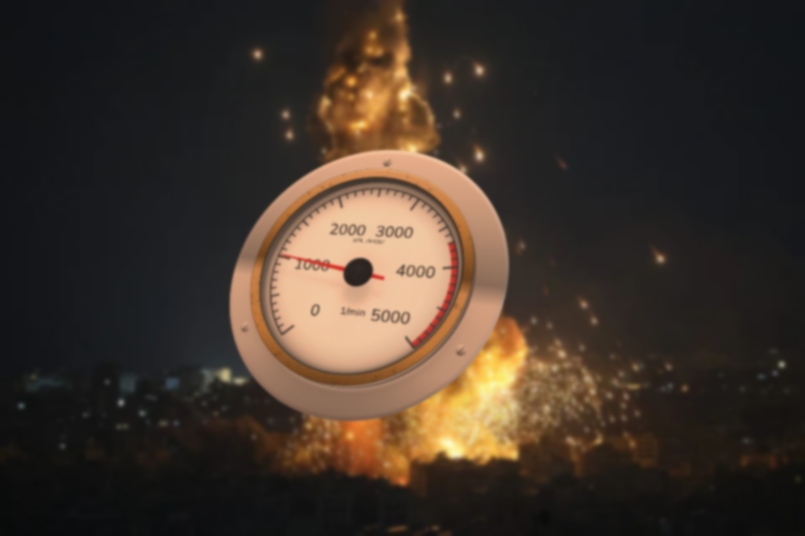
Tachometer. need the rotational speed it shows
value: 1000 rpm
